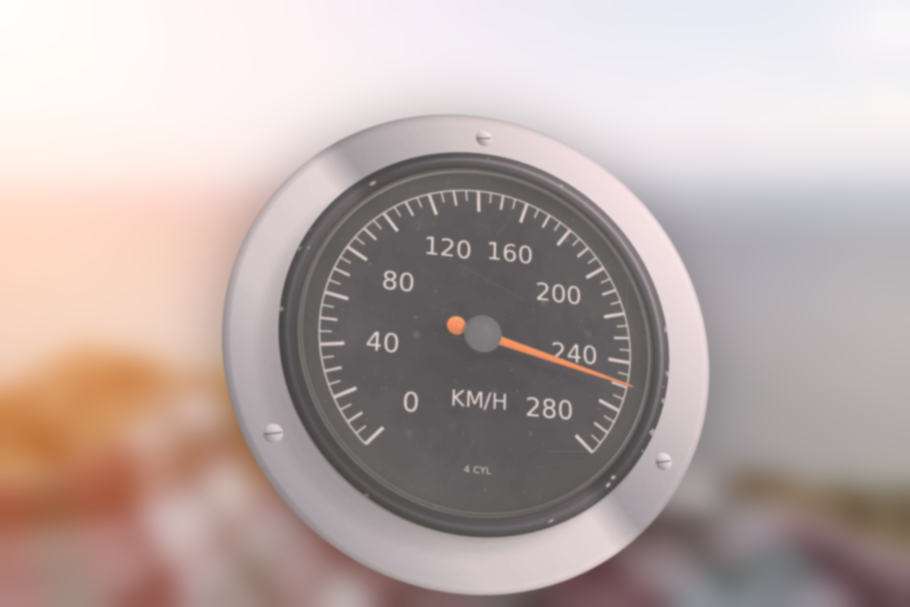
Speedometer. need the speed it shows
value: 250 km/h
